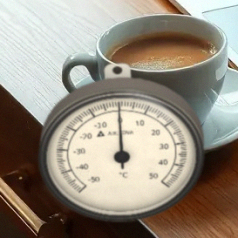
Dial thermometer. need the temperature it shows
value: 0 °C
